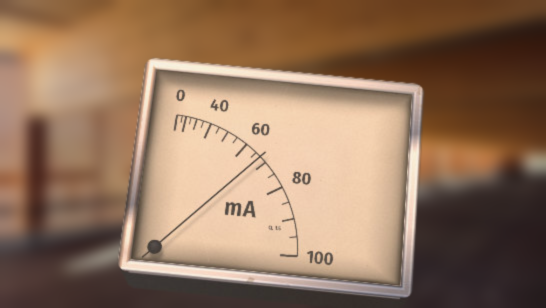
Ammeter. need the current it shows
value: 67.5 mA
